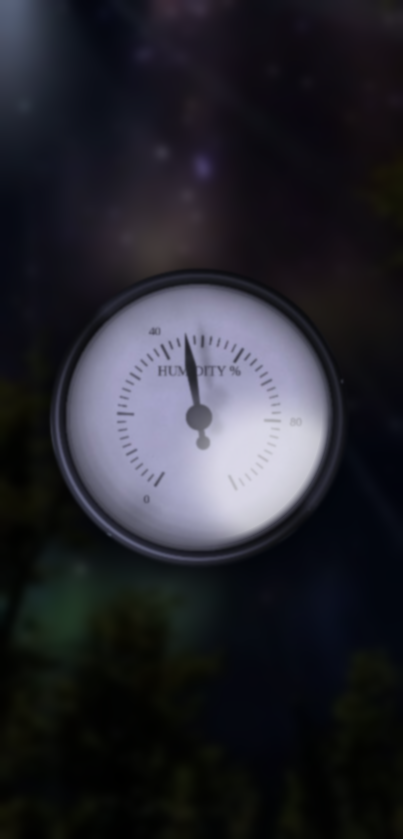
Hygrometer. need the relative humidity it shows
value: 46 %
